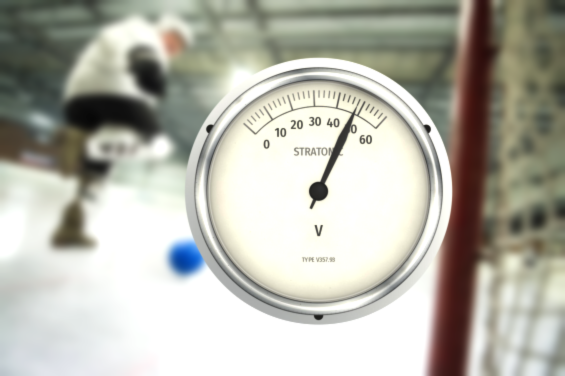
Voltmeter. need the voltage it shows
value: 48 V
